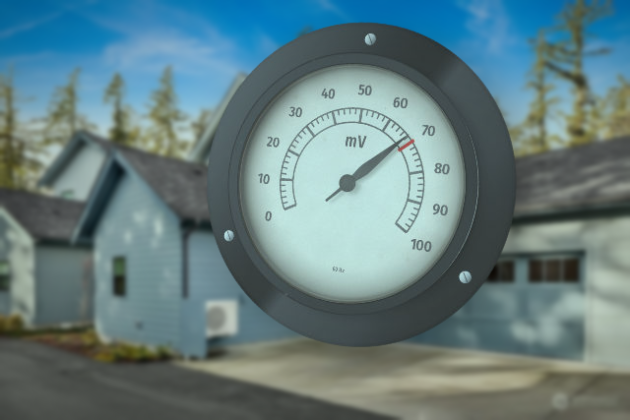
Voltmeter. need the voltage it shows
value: 68 mV
